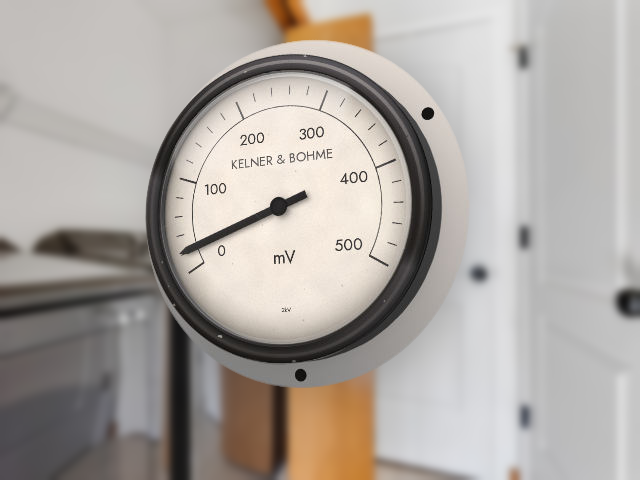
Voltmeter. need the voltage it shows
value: 20 mV
